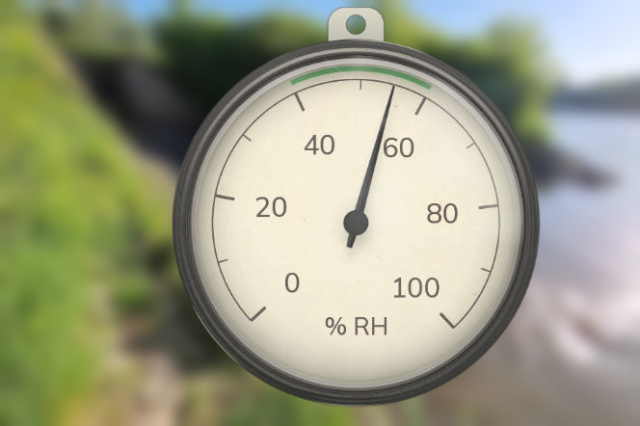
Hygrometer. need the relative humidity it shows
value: 55 %
